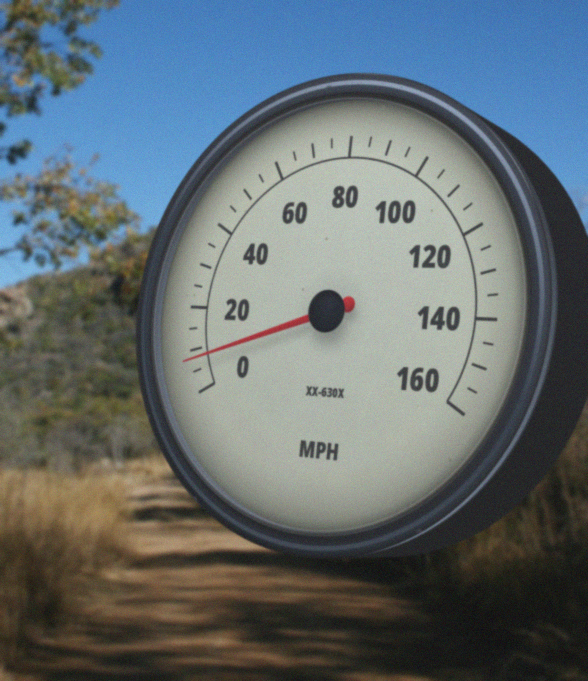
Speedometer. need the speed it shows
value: 7.5 mph
